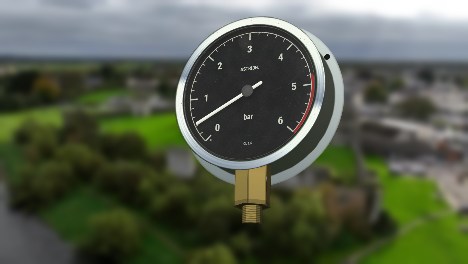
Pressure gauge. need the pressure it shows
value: 0.4 bar
